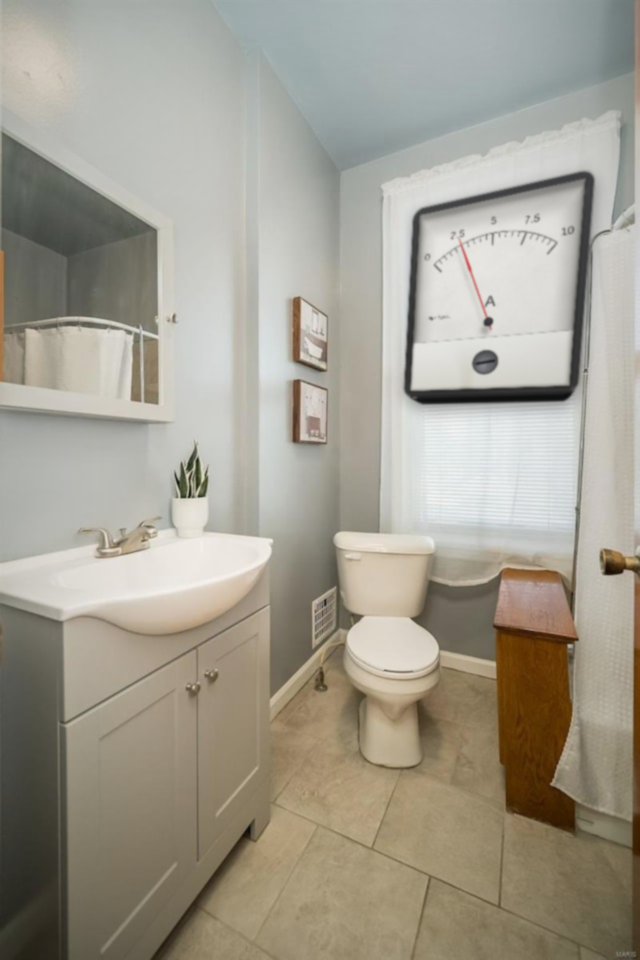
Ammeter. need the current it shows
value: 2.5 A
